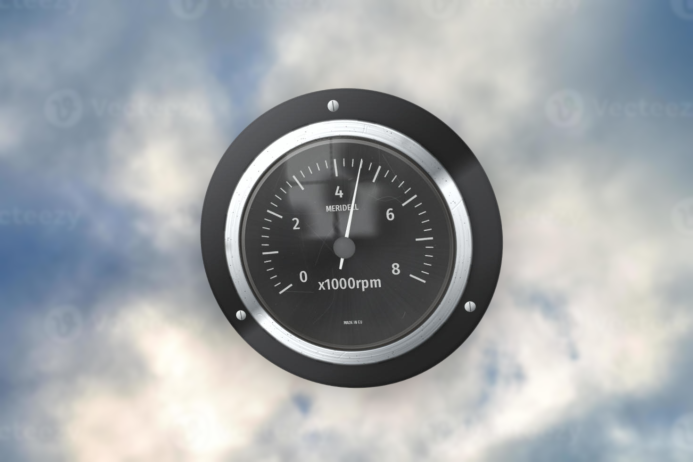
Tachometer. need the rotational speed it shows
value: 4600 rpm
